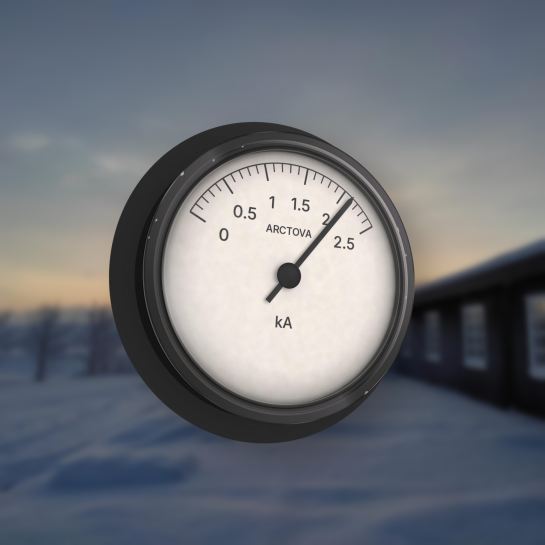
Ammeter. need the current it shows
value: 2.1 kA
